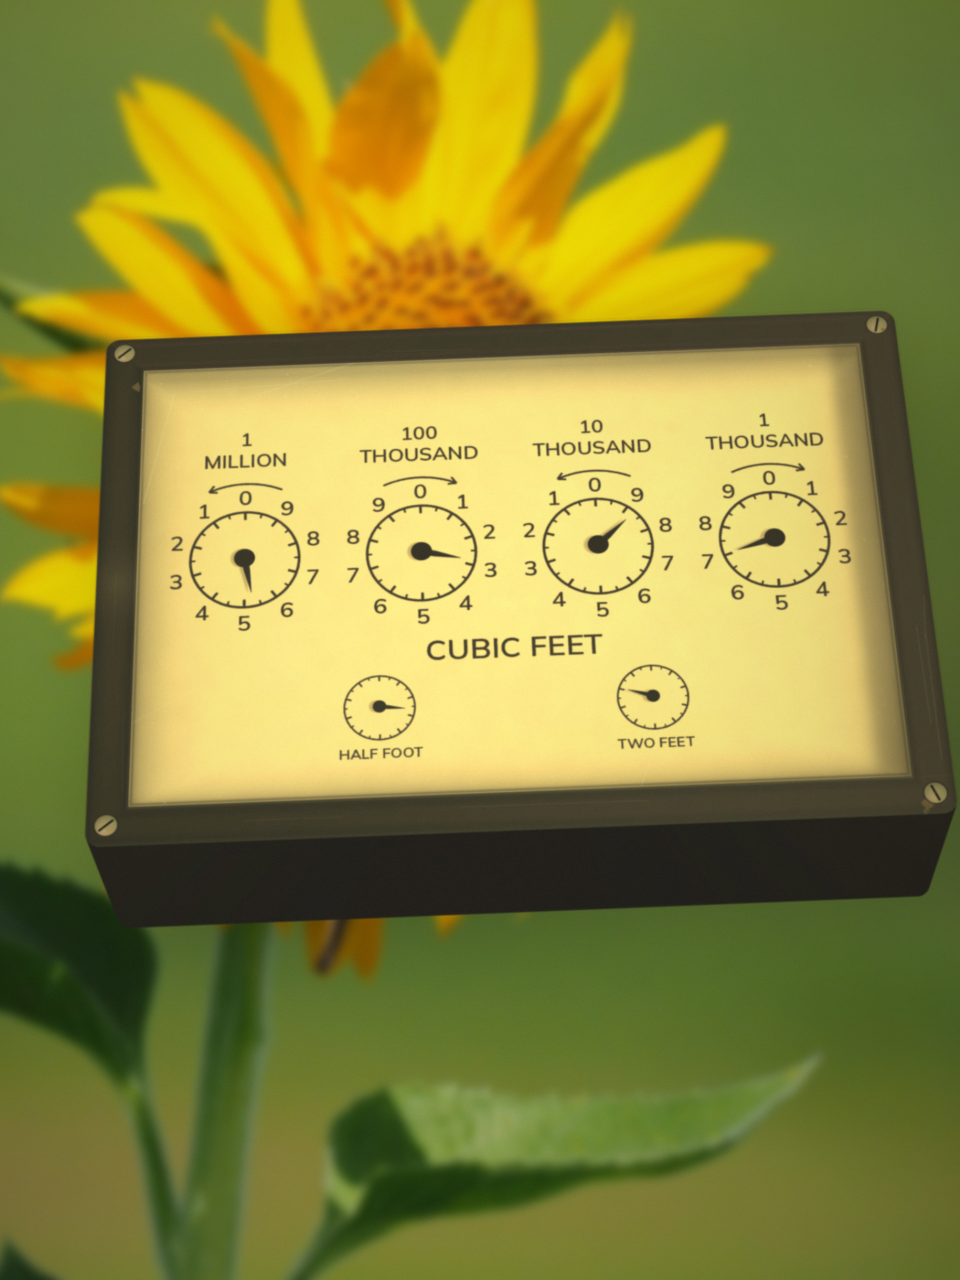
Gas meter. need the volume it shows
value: 528700 ft³
